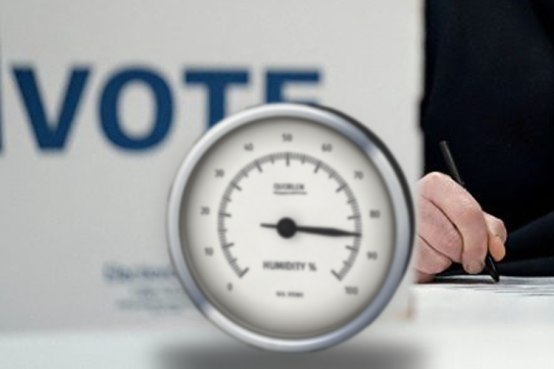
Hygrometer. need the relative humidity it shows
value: 85 %
